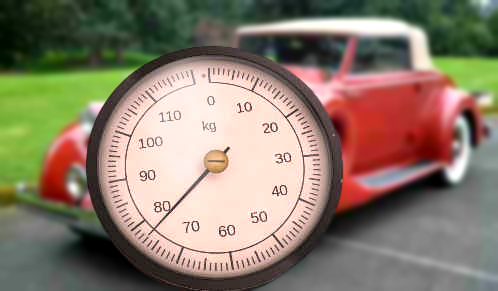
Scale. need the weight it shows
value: 77 kg
